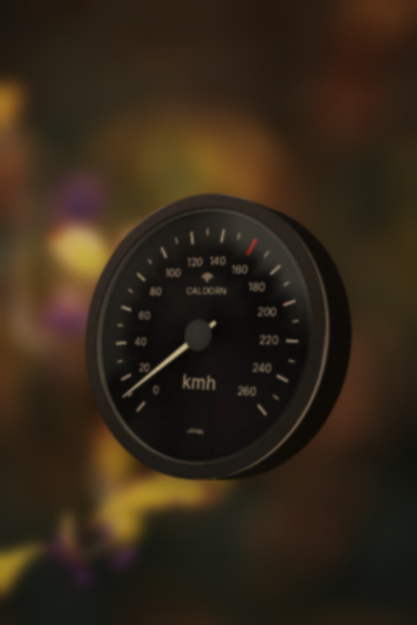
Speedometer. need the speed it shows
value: 10 km/h
